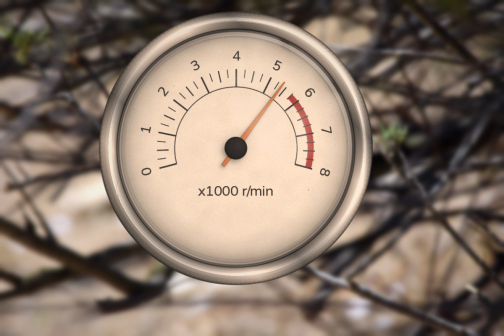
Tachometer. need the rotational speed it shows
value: 5375 rpm
